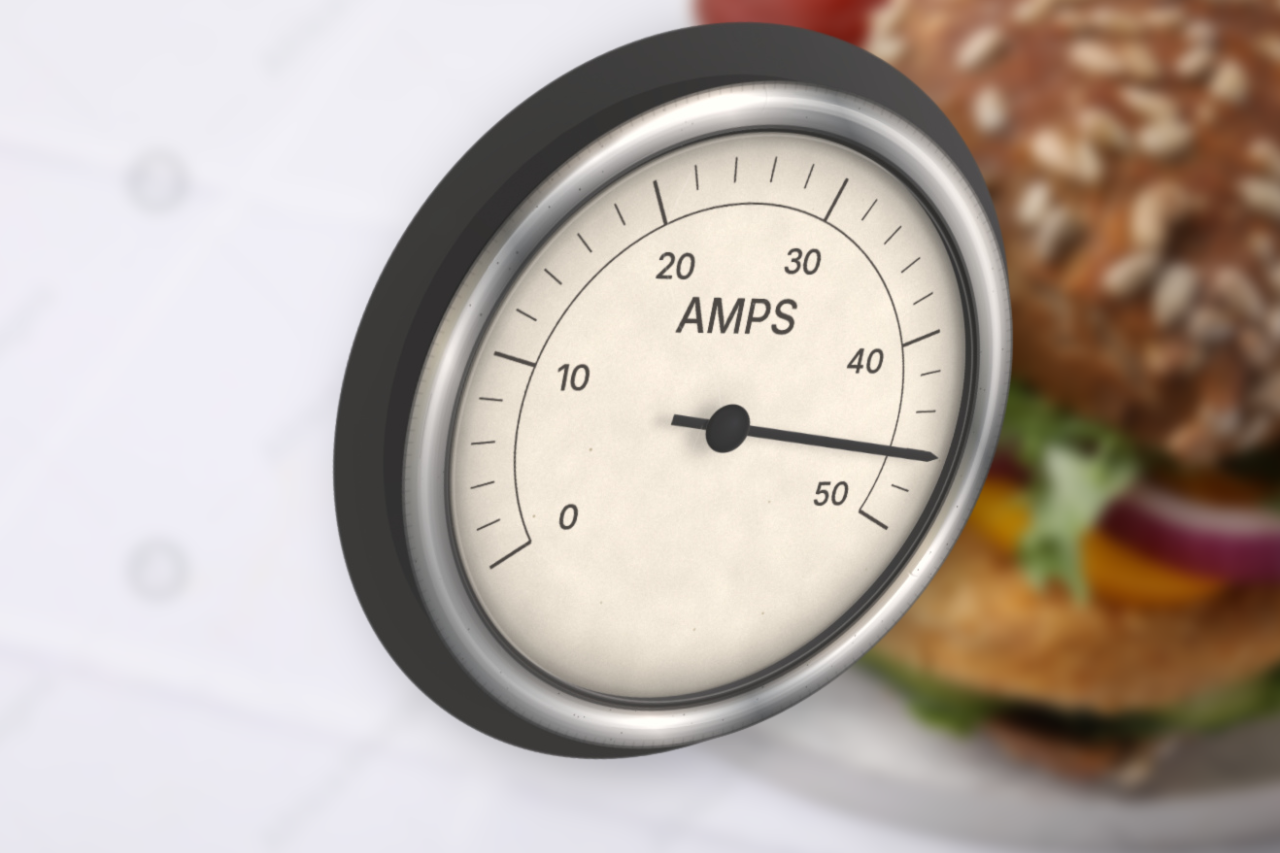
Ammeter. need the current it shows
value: 46 A
